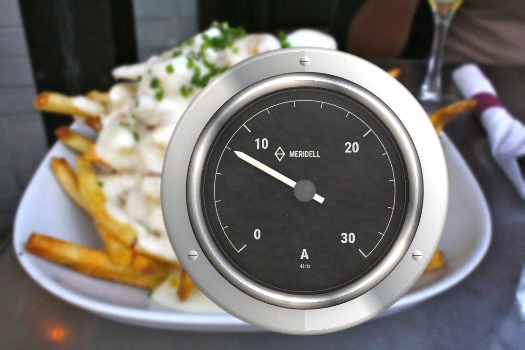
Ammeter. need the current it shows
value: 8 A
